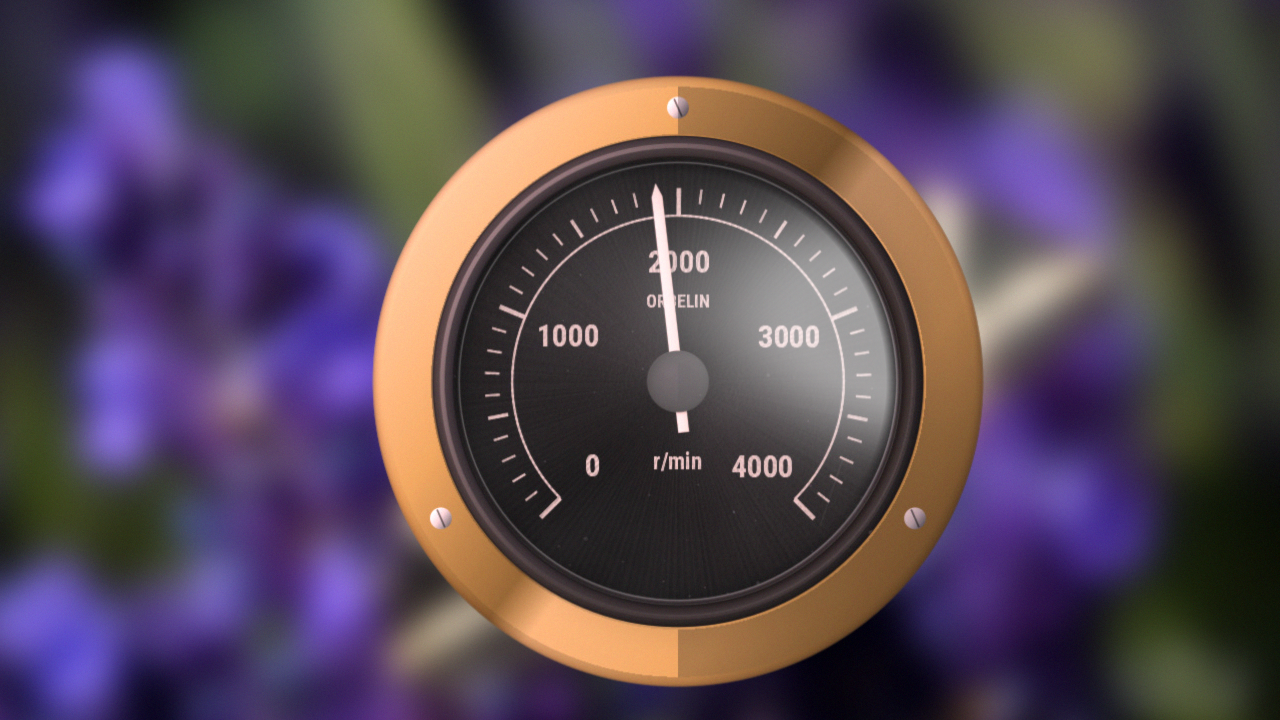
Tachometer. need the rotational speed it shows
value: 1900 rpm
